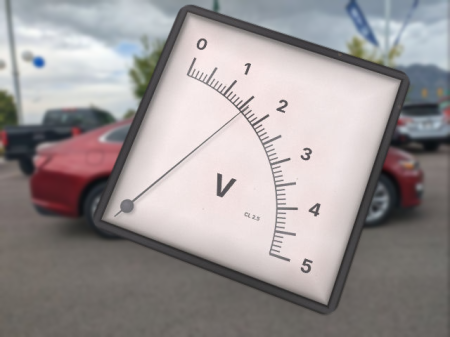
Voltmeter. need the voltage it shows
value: 1.6 V
